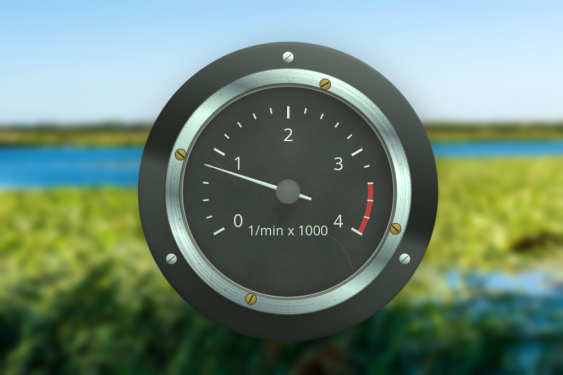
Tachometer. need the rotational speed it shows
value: 800 rpm
